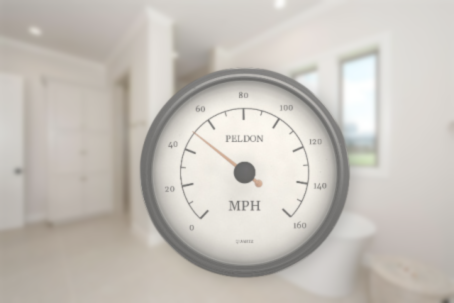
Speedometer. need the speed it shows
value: 50 mph
